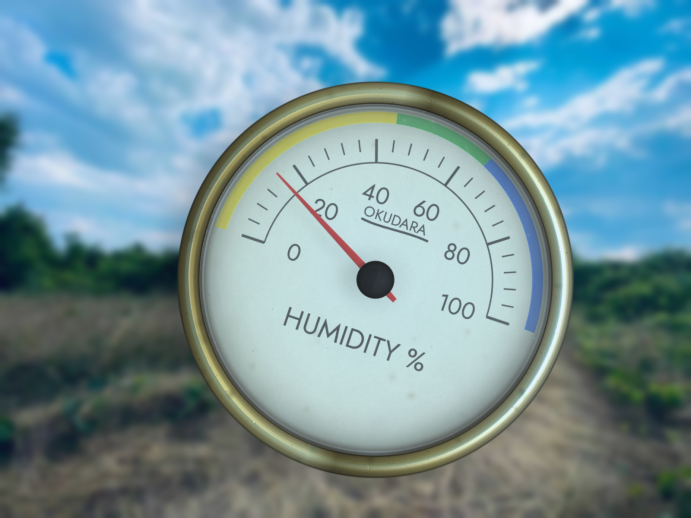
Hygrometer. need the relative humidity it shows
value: 16 %
